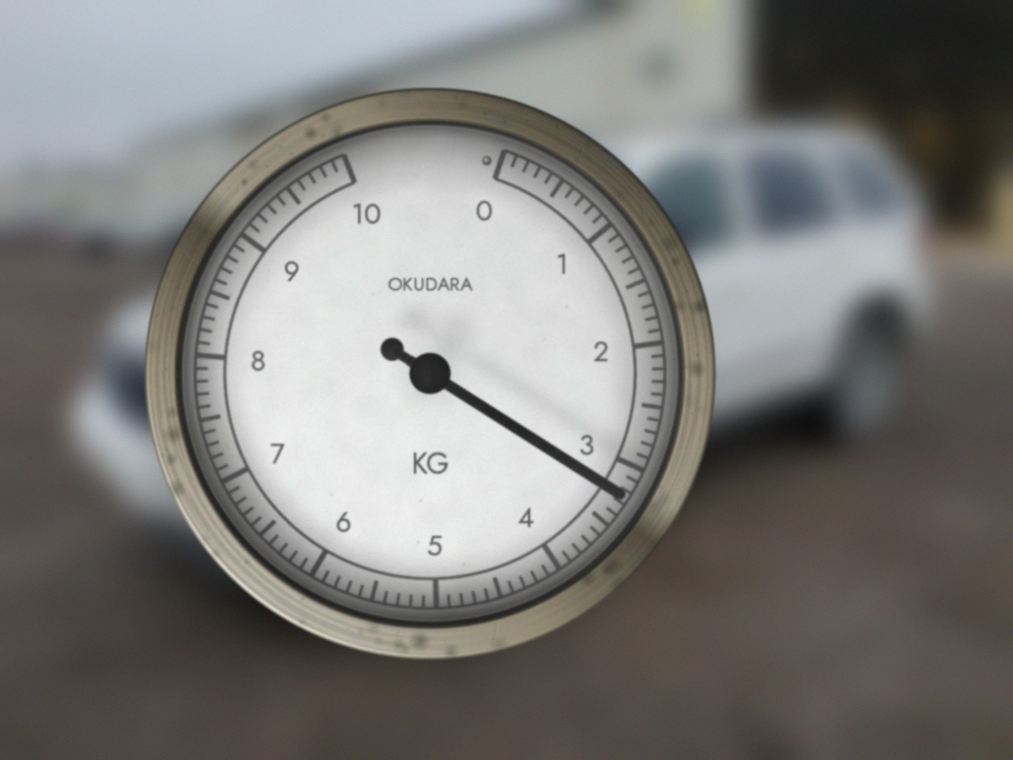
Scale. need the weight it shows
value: 3.25 kg
